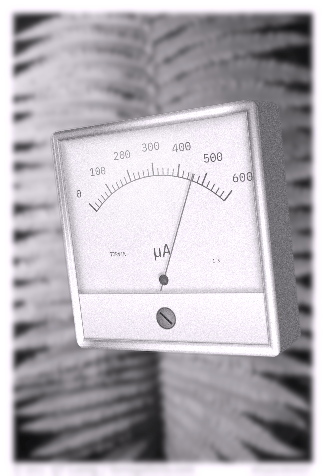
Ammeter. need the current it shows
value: 460 µA
